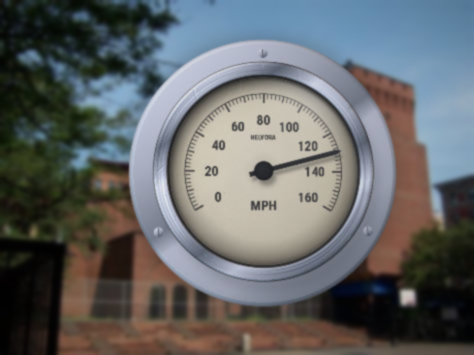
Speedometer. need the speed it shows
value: 130 mph
